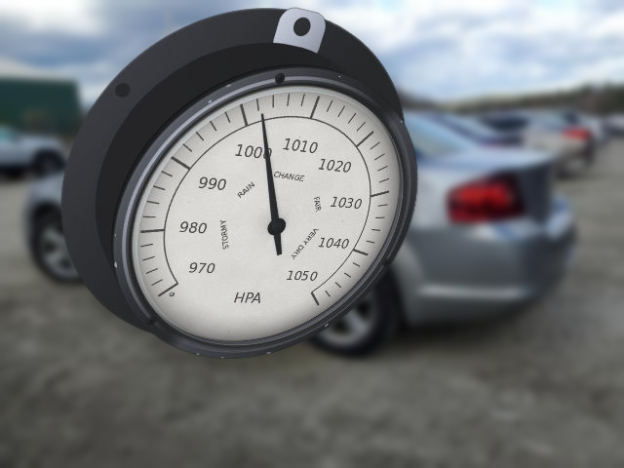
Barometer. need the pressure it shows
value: 1002 hPa
